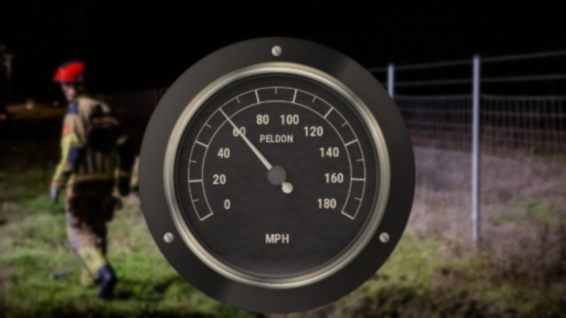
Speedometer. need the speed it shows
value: 60 mph
